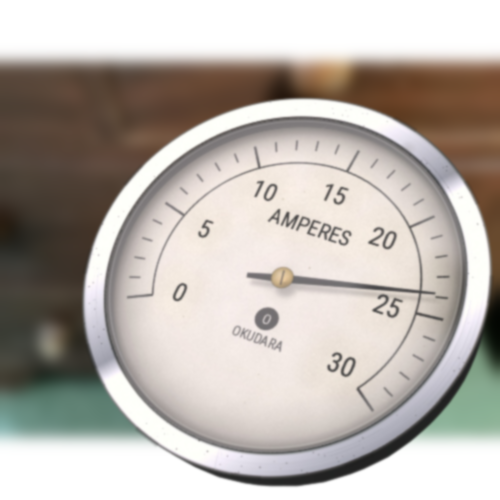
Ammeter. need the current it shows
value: 24 A
